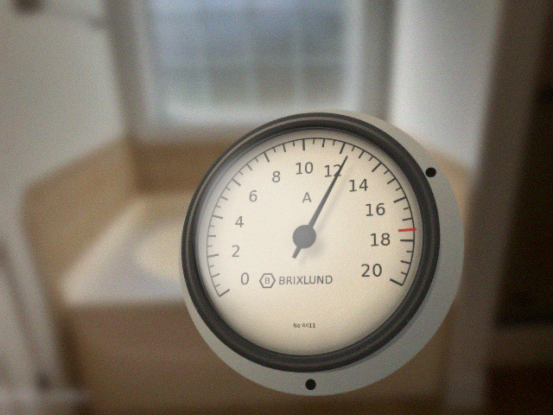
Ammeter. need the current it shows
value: 12.5 A
